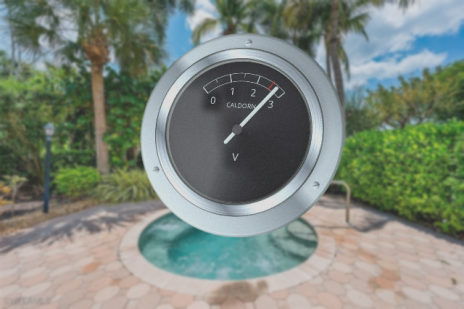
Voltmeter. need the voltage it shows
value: 2.75 V
